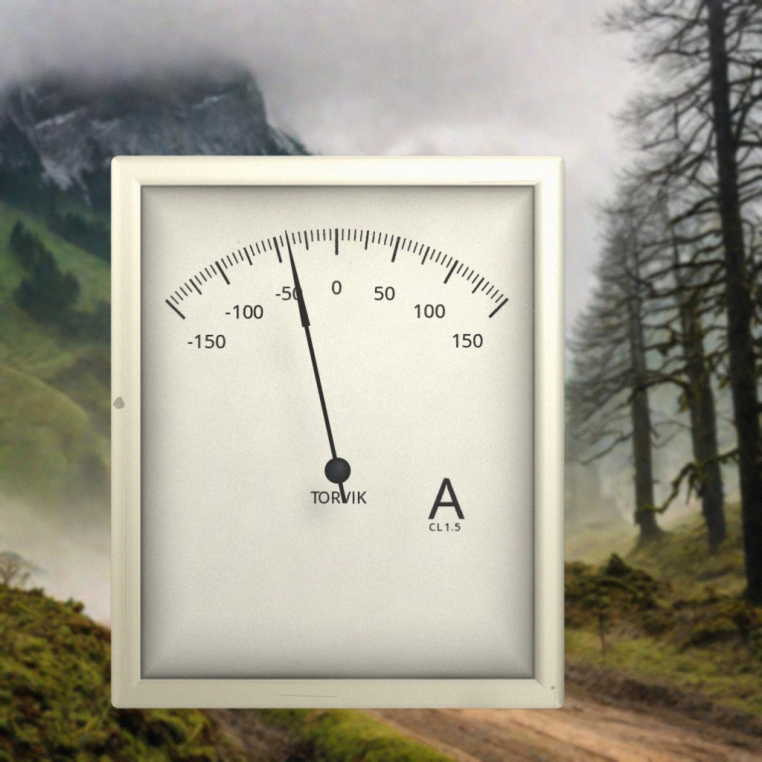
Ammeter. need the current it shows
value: -40 A
